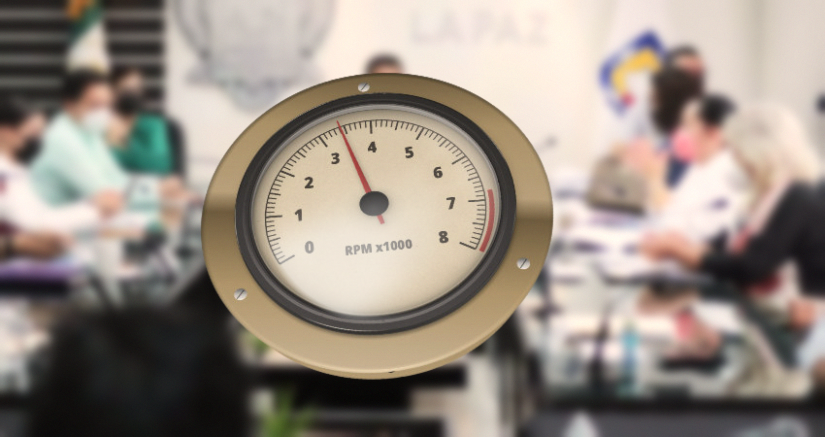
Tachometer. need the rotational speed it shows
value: 3400 rpm
